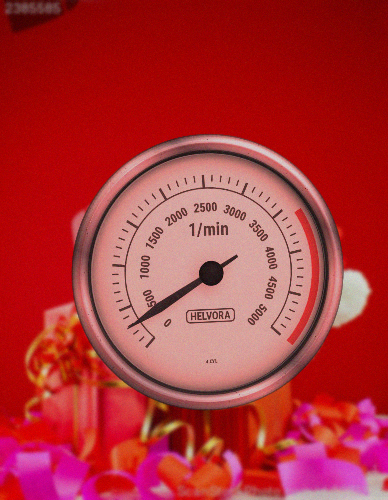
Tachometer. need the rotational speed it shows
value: 300 rpm
